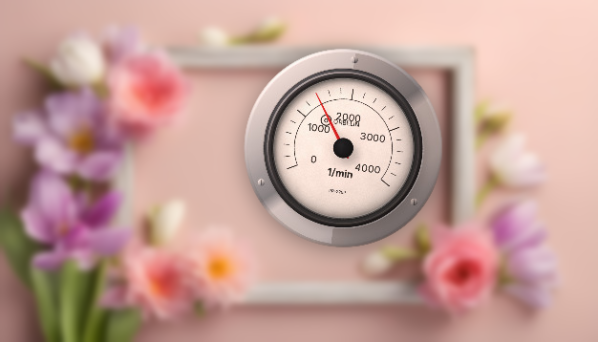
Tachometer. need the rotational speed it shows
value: 1400 rpm
